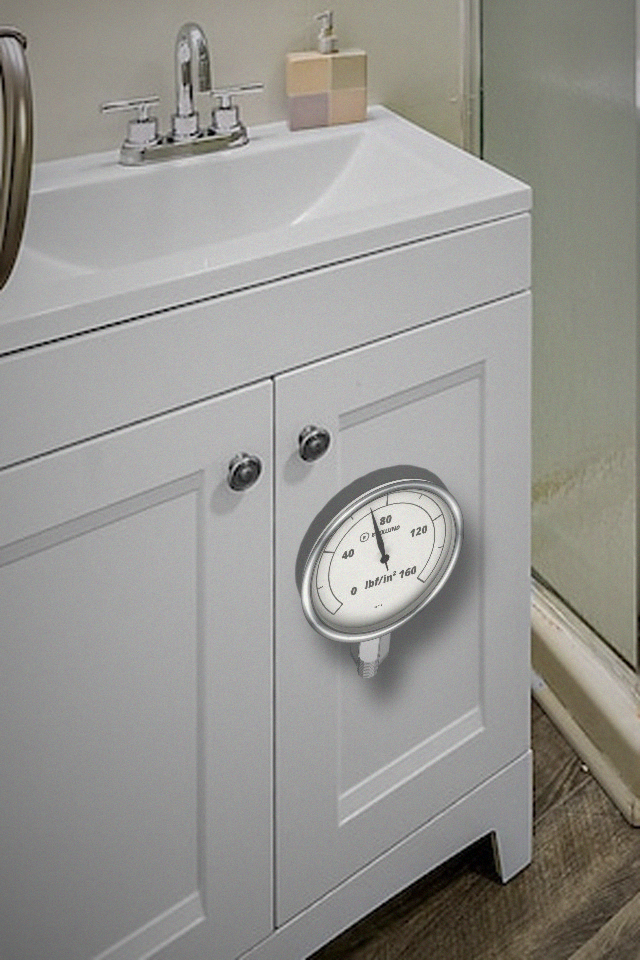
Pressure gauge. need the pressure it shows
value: 70 psi
